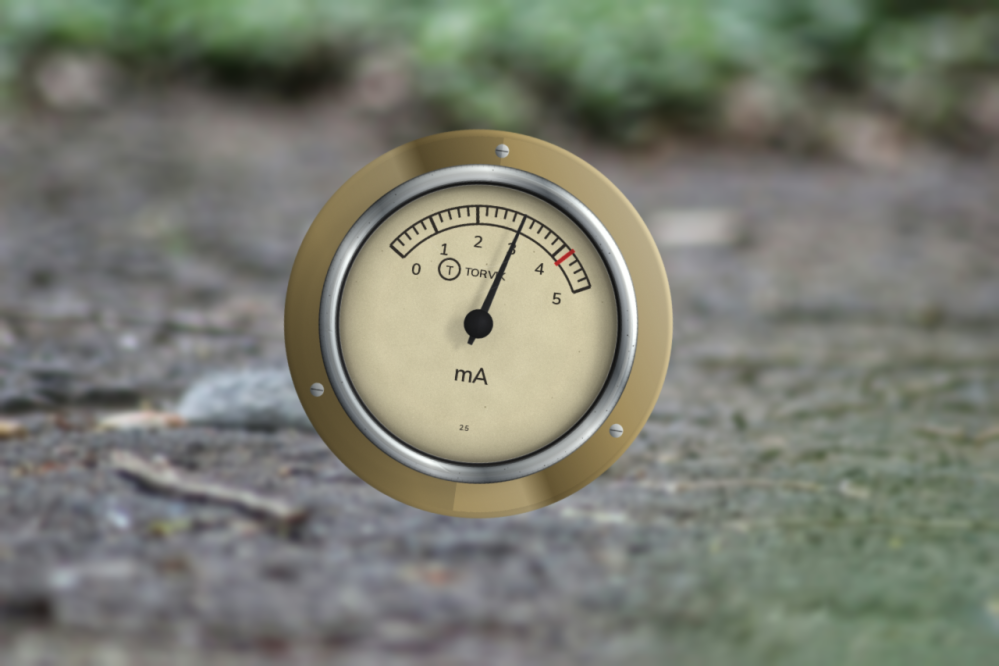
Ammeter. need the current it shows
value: 3 mA
